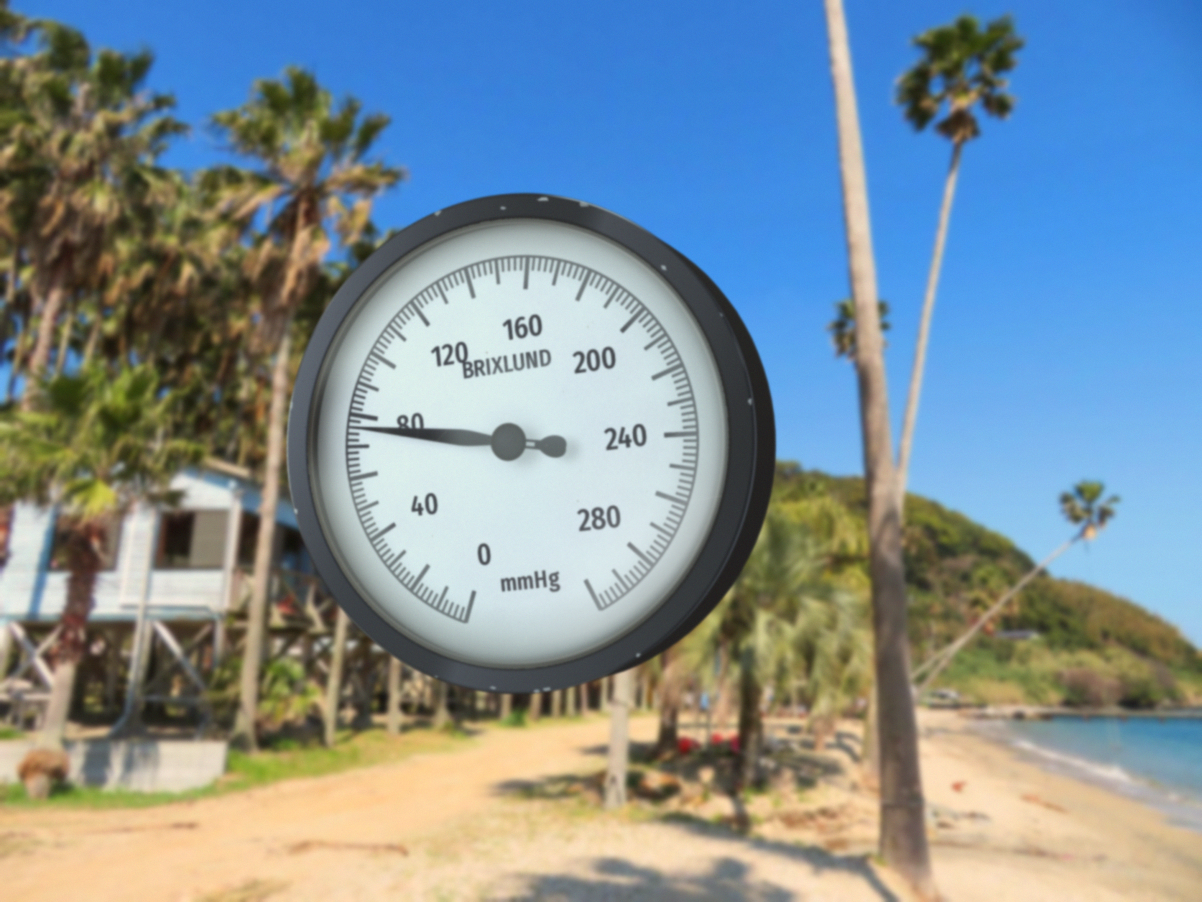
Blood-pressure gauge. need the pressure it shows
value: 76 mmHg
